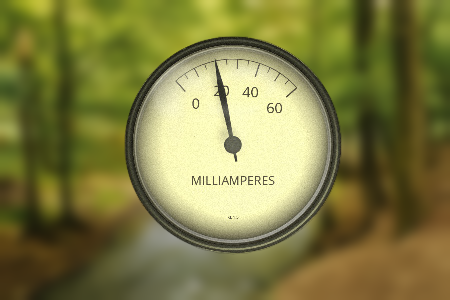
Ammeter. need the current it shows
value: 20 mA
